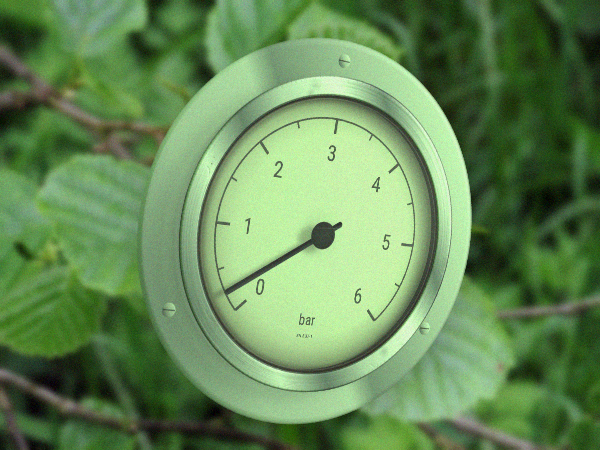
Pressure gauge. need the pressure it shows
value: 0.25 bar
